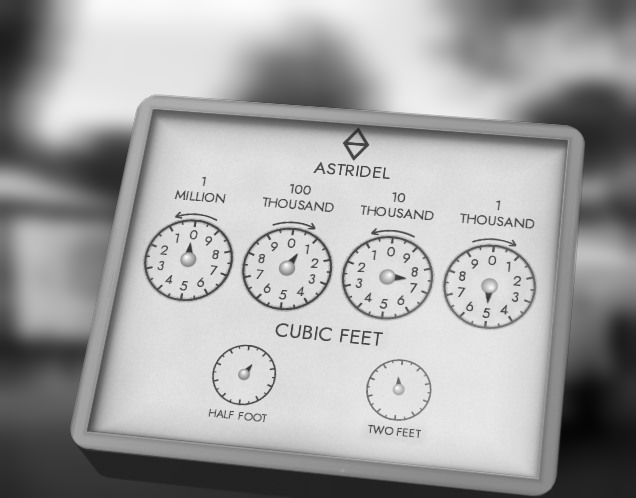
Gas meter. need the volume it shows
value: 7500 ft³
